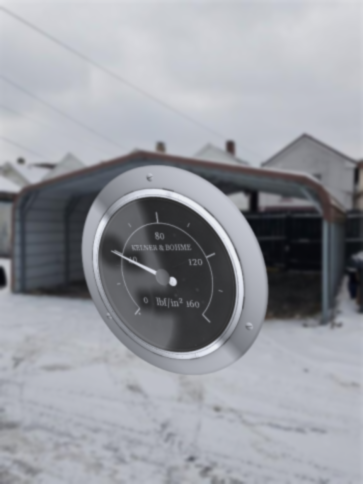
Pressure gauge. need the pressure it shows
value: 40 psi
